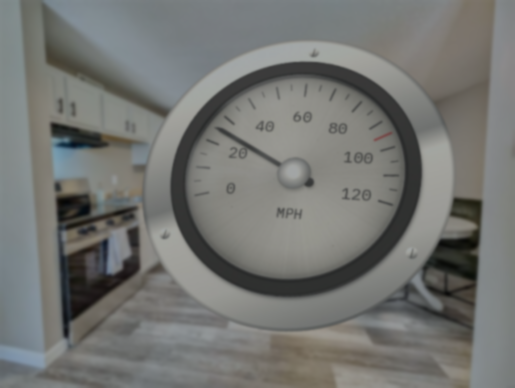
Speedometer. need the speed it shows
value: 25 mph
